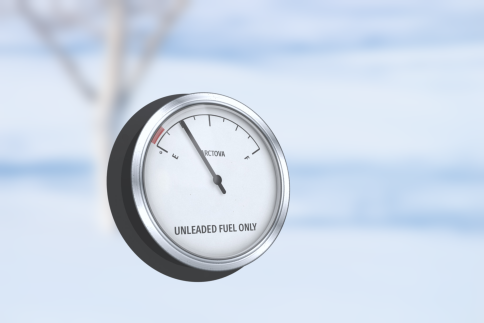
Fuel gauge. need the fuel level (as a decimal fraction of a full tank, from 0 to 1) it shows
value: 0.25
